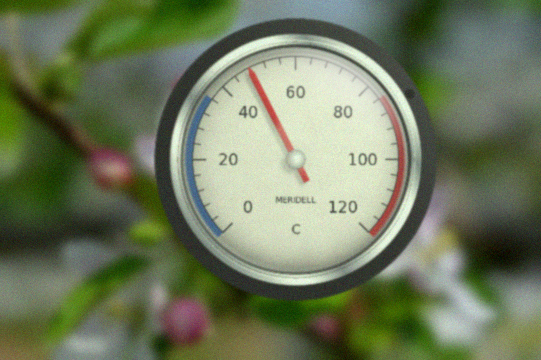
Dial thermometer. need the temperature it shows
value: 48 °C
